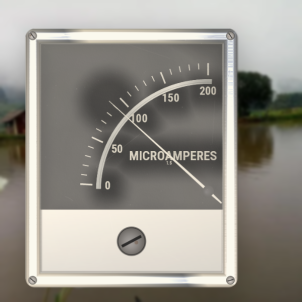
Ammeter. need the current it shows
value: 90 µA
